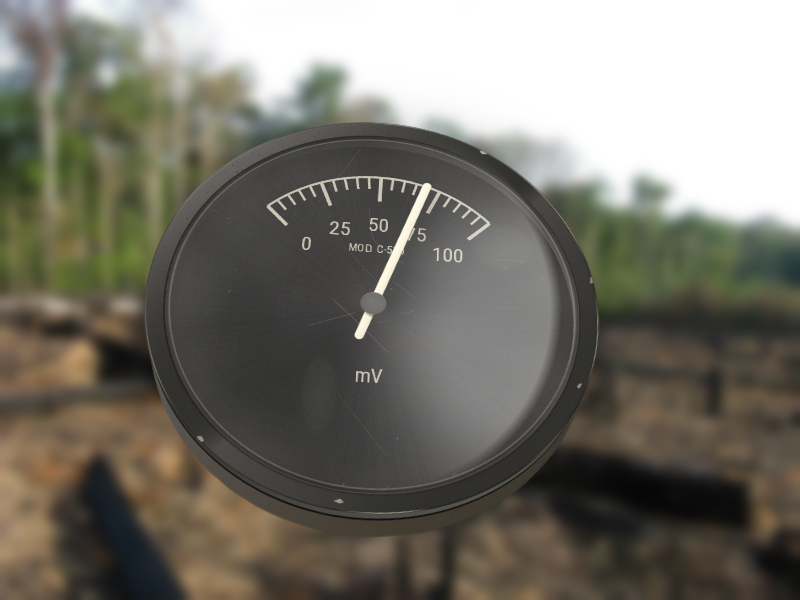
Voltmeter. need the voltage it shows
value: 70 mV
